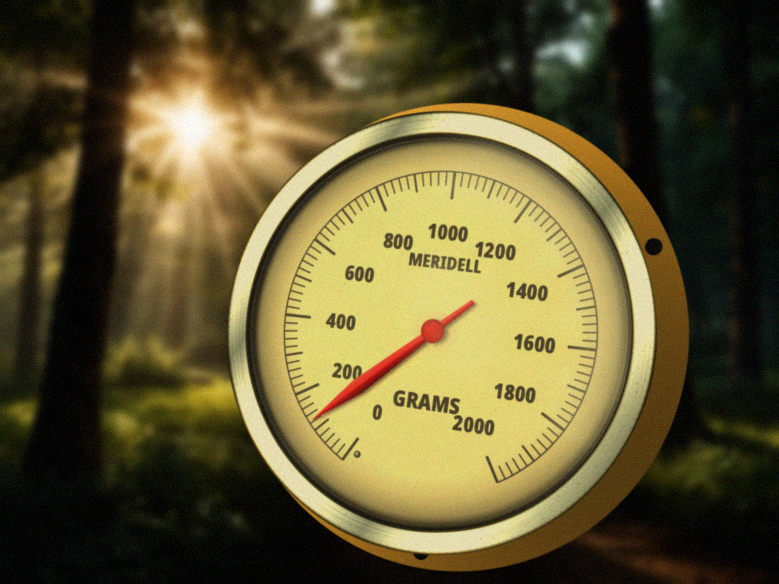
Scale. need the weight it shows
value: 120 g
